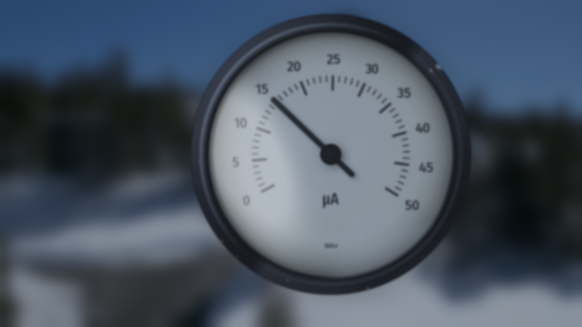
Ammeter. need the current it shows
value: 15 µA
